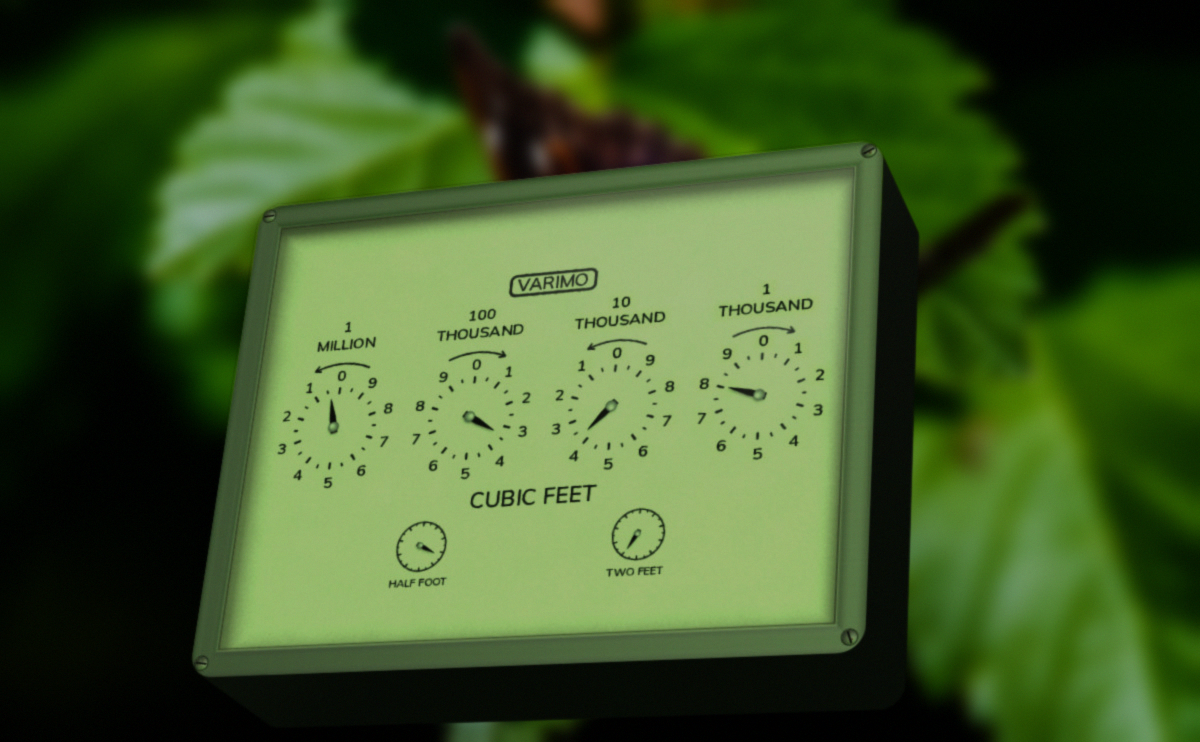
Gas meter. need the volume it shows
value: 33800 ft³
